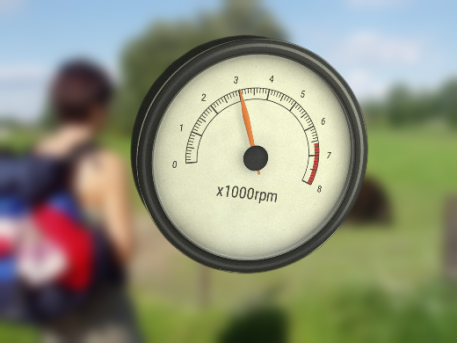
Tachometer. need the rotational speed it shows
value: 3000 rpm
